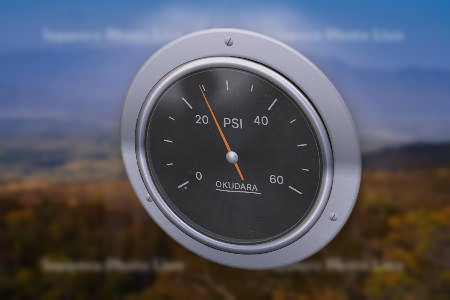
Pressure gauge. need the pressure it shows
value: 25 psi
